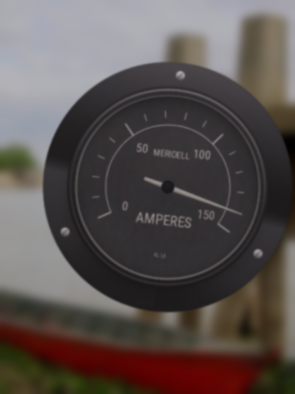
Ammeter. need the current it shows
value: 140 A
